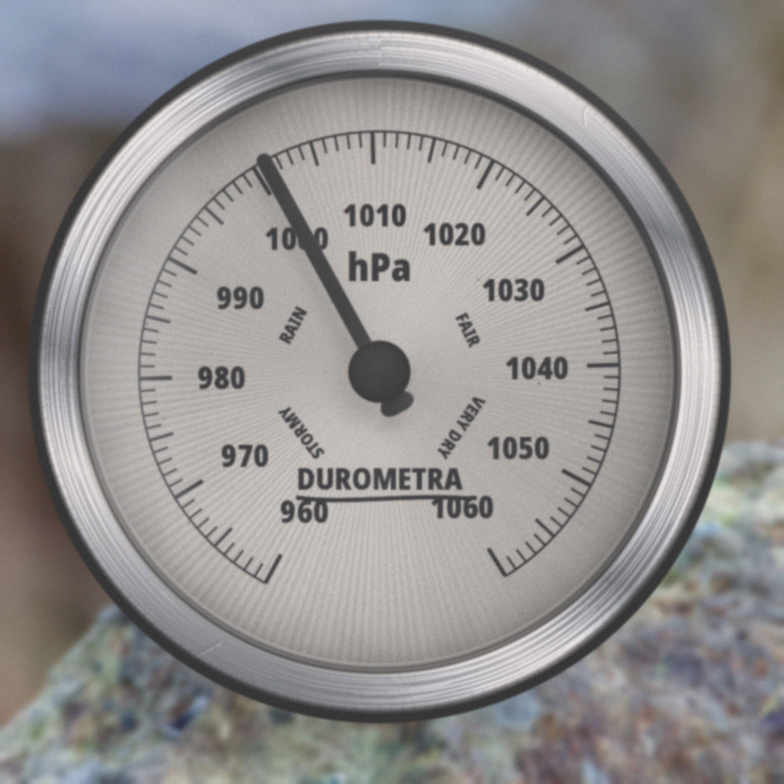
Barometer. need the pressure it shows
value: 1001 hPa
